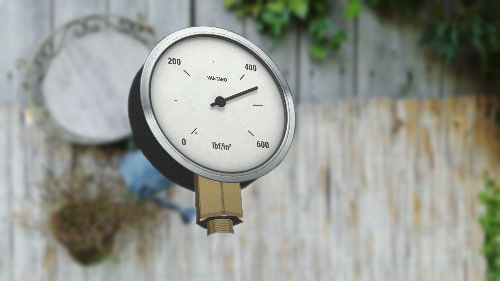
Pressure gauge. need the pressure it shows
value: 450 psi
